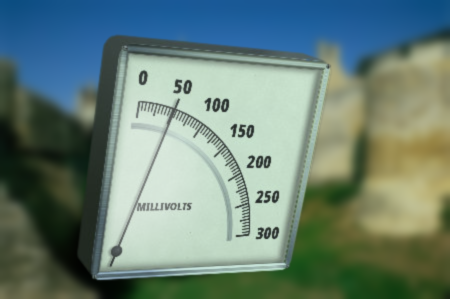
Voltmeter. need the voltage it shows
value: 50 mV
